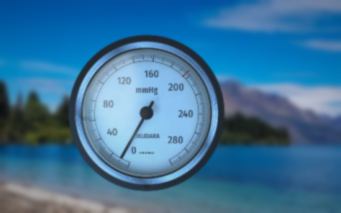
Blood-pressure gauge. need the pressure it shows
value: 10 mmHg
